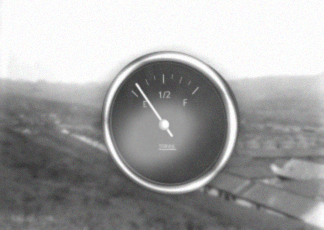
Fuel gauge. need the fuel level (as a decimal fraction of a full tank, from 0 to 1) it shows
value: 0.125
